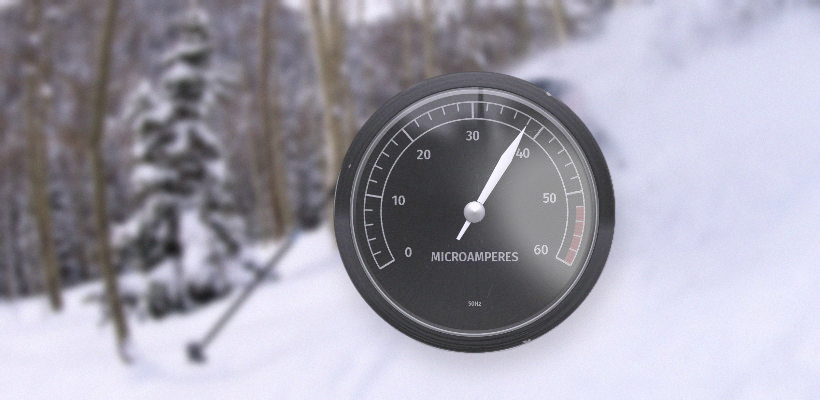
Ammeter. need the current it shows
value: 38 µA
